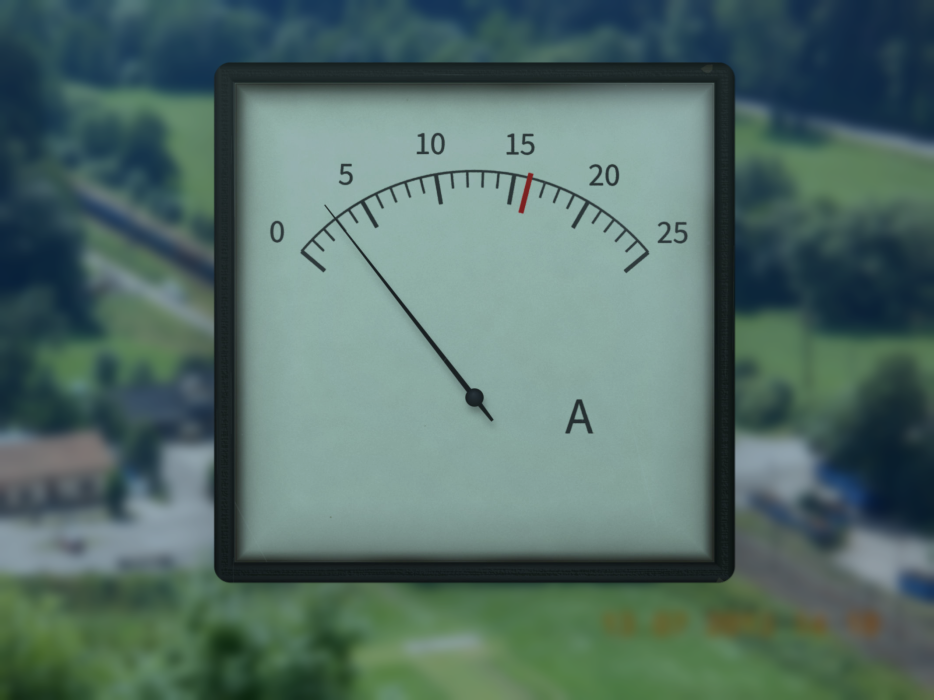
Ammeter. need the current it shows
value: 3 A
